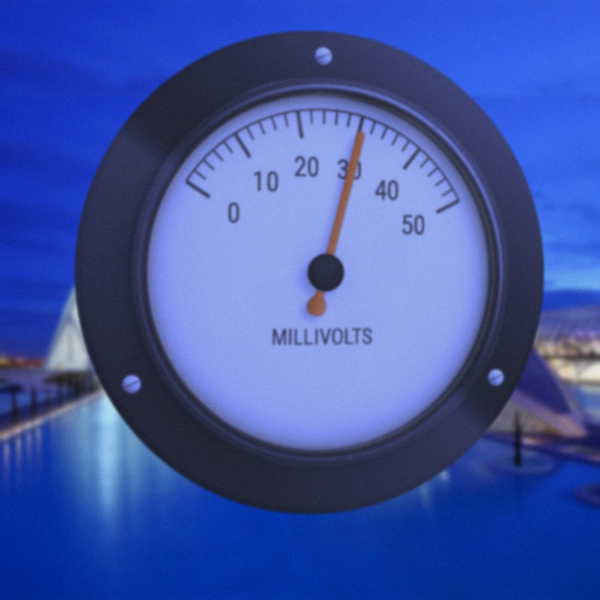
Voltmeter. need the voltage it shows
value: 30 mV
